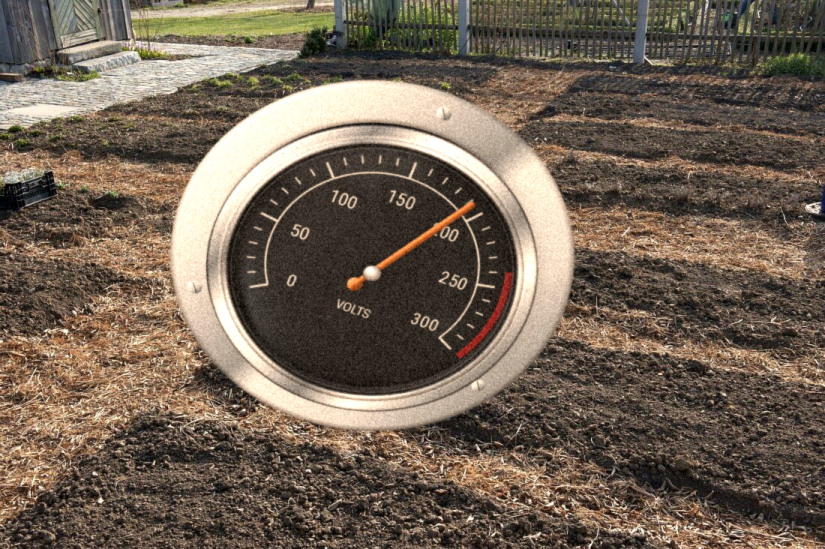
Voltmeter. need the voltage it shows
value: 190 V
